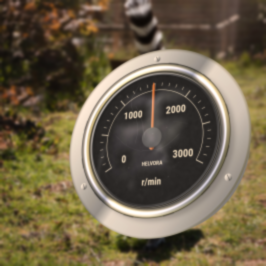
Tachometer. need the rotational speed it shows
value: 1500 rpm
